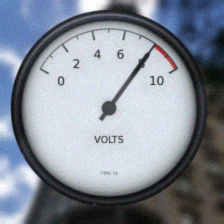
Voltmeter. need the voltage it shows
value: 8 V
